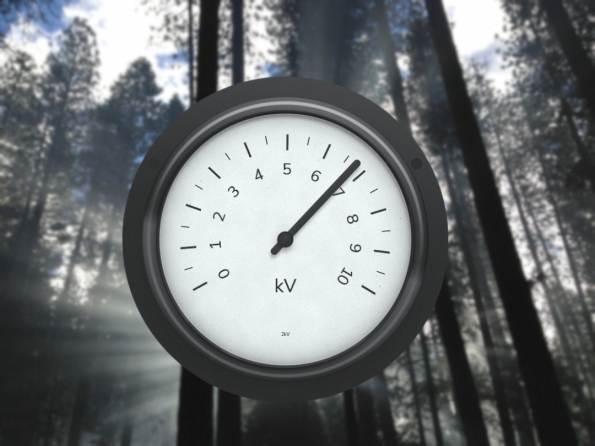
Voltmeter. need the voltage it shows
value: 6.75 kV
